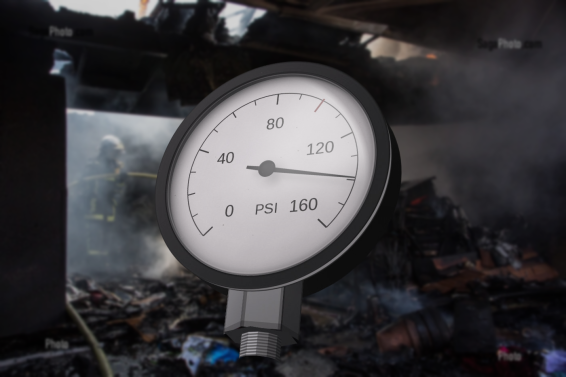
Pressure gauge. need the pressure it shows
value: 140 psi
